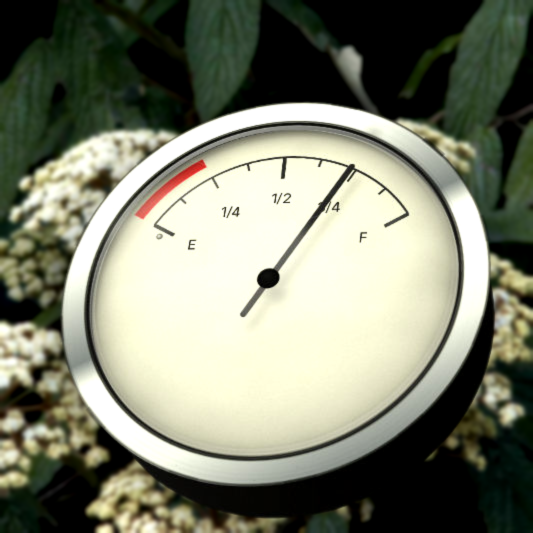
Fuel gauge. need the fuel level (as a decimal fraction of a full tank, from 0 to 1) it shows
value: 0.75
